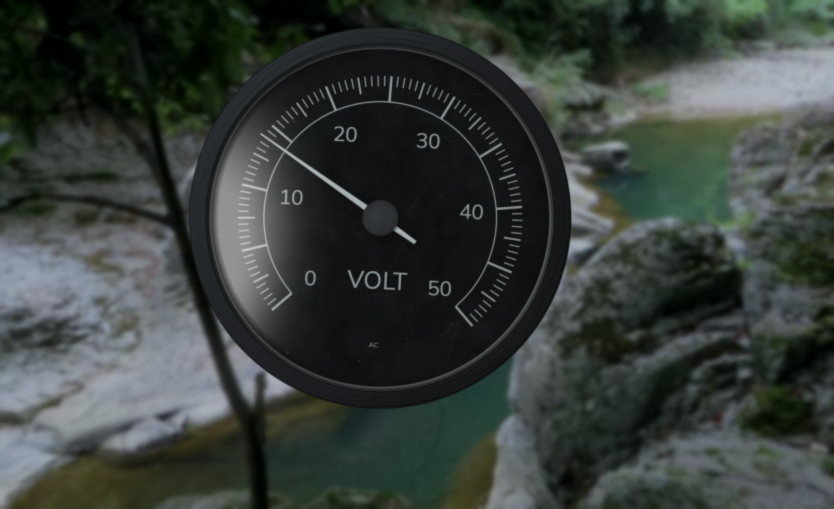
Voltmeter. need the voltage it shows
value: 14 V
